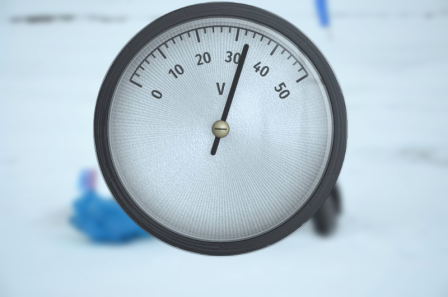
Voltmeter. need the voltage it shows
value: 33 V
